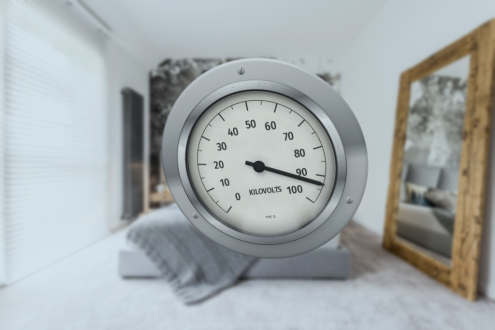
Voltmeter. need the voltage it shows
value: 92.5 kV
